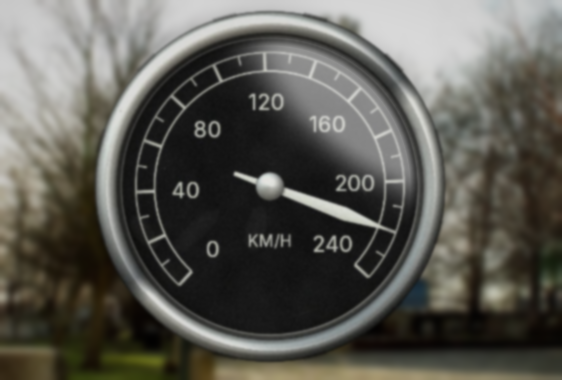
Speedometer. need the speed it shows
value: 220 km/h
